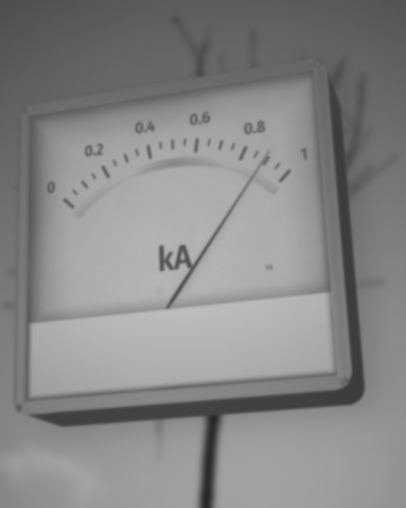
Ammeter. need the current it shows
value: 0.9 kA
